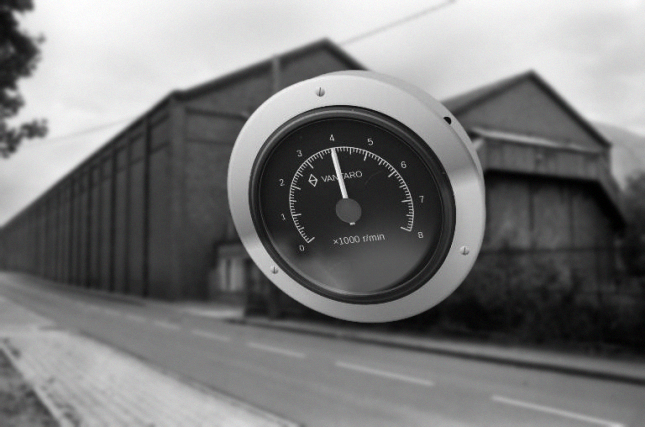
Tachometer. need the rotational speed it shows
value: 4000 rpm
